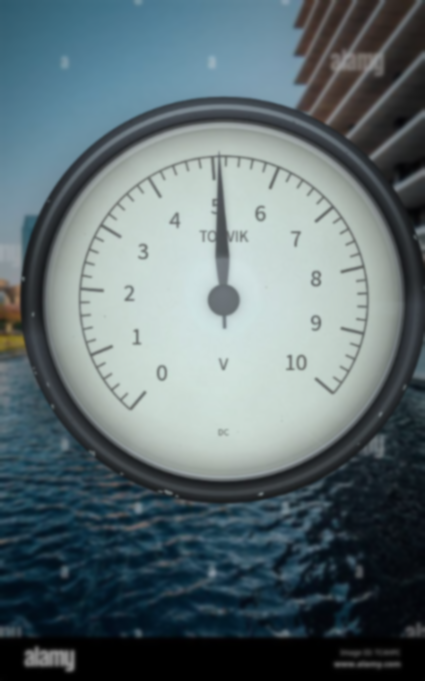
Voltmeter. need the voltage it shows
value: 5.1 V
